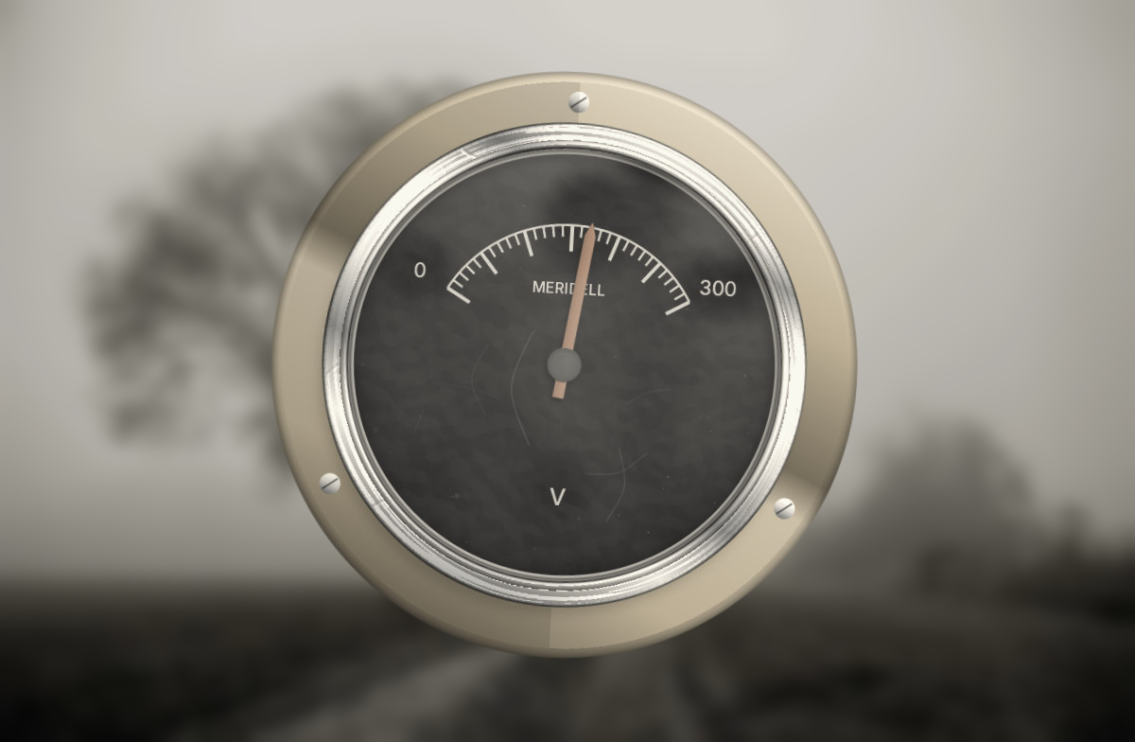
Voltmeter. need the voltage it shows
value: 170 V
